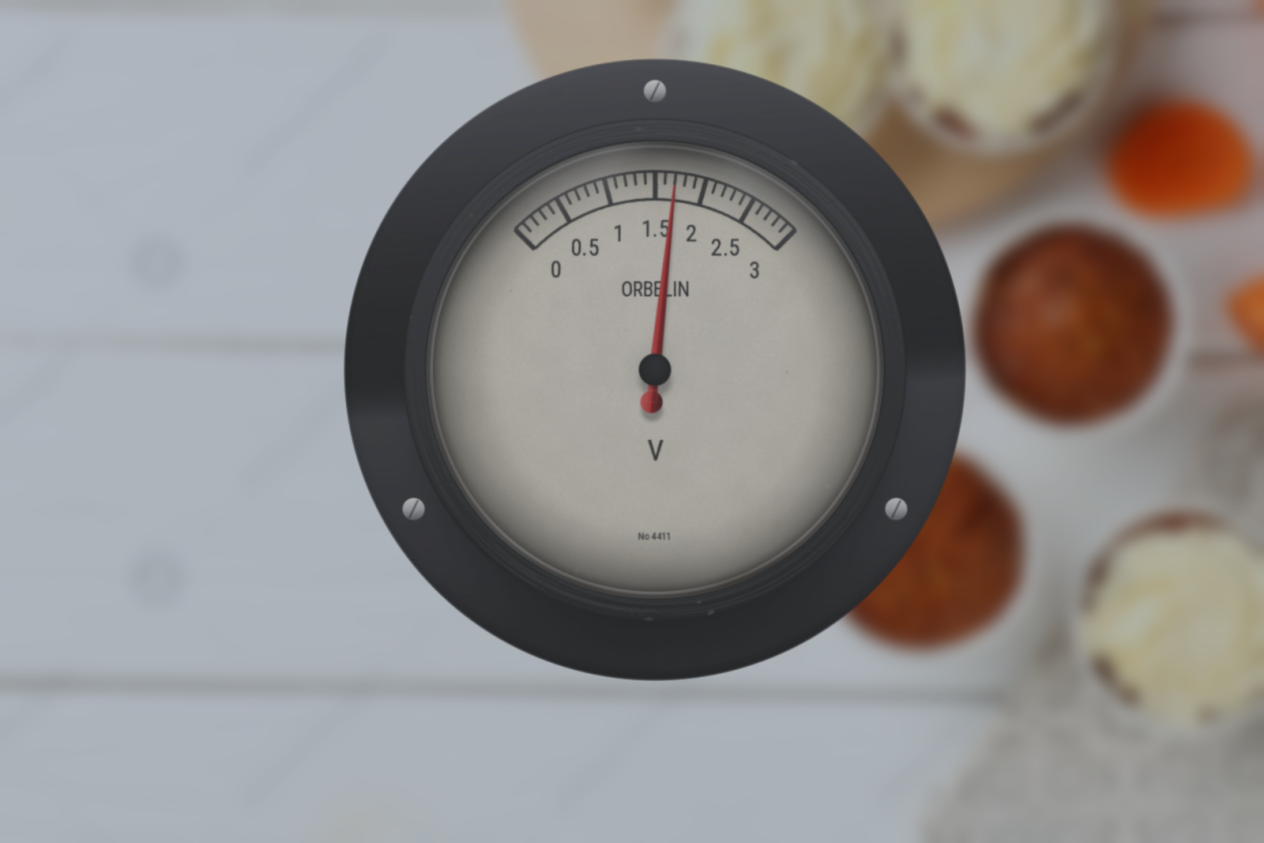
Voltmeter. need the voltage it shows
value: 1.7 V
